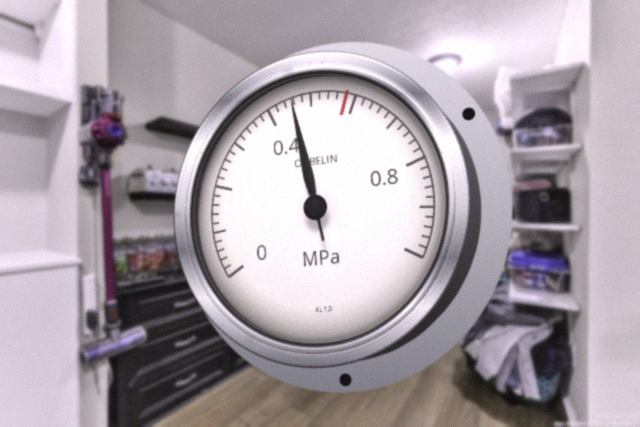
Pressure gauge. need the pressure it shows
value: 0.46 MPa
